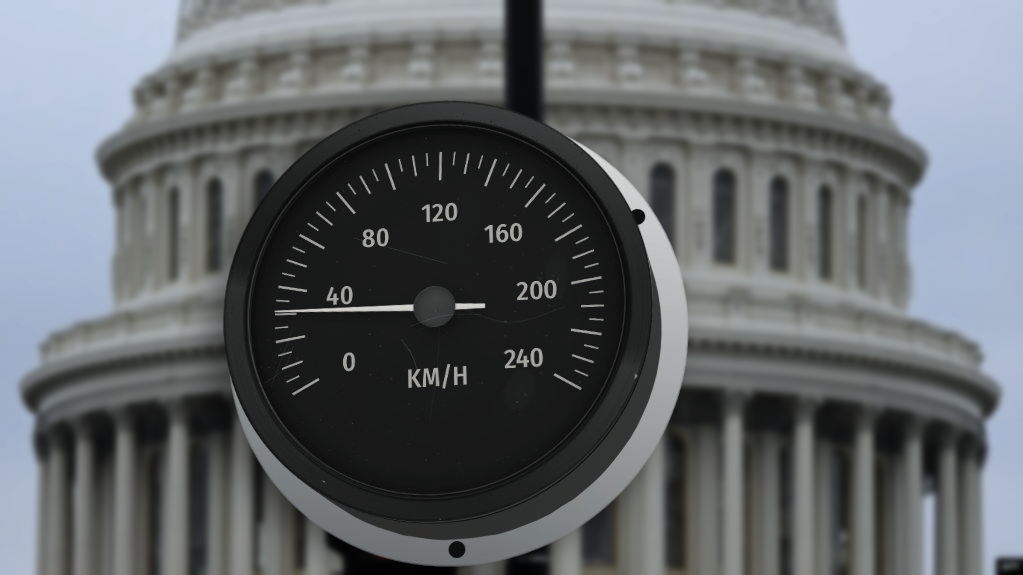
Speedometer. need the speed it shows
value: 30 km/h
